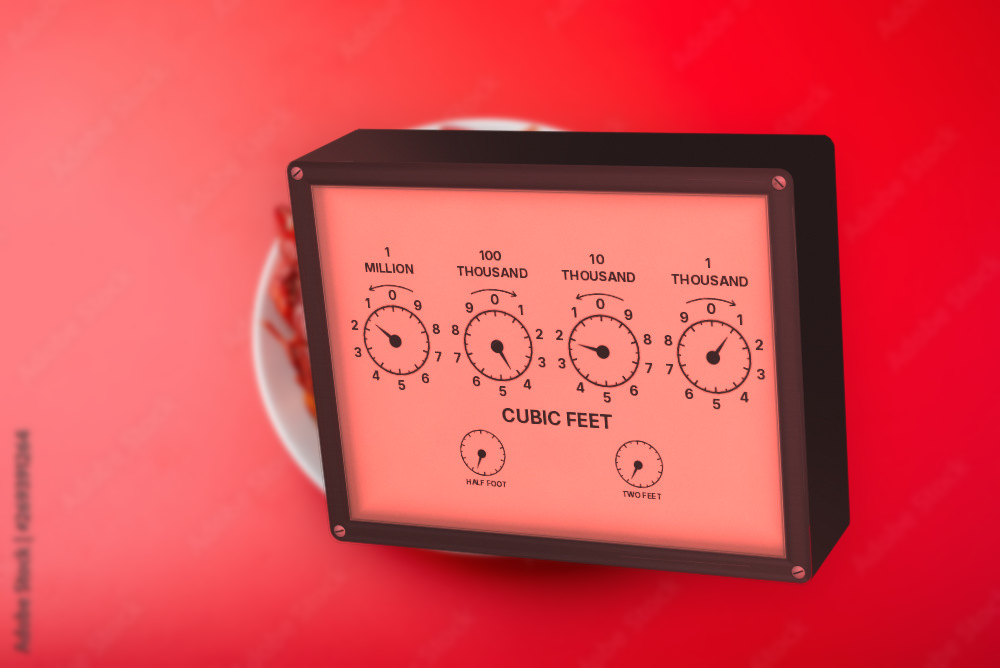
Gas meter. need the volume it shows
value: 142100 ft³
